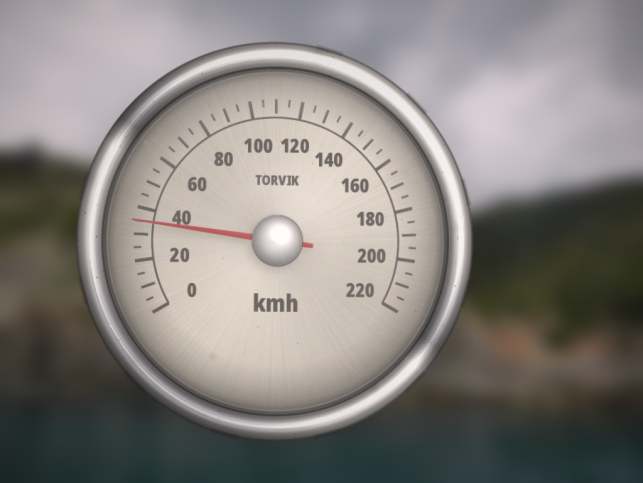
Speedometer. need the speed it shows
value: 35 km/h
